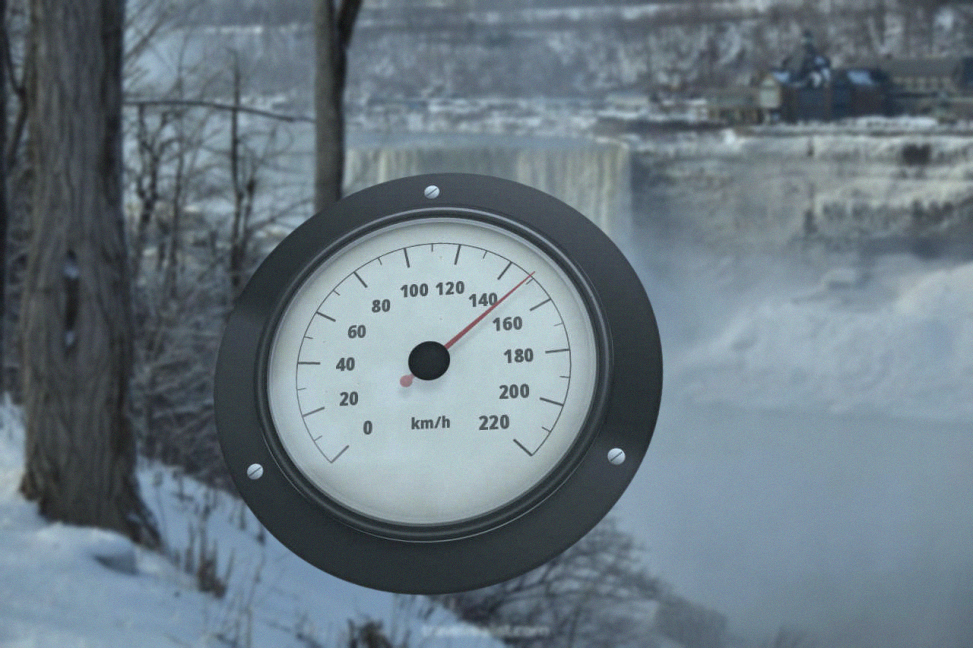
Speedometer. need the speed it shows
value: 150 km/h
